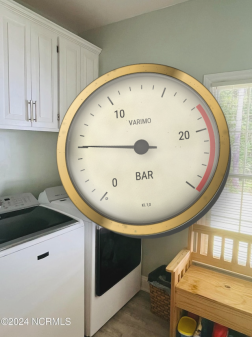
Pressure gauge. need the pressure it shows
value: 5 bar
